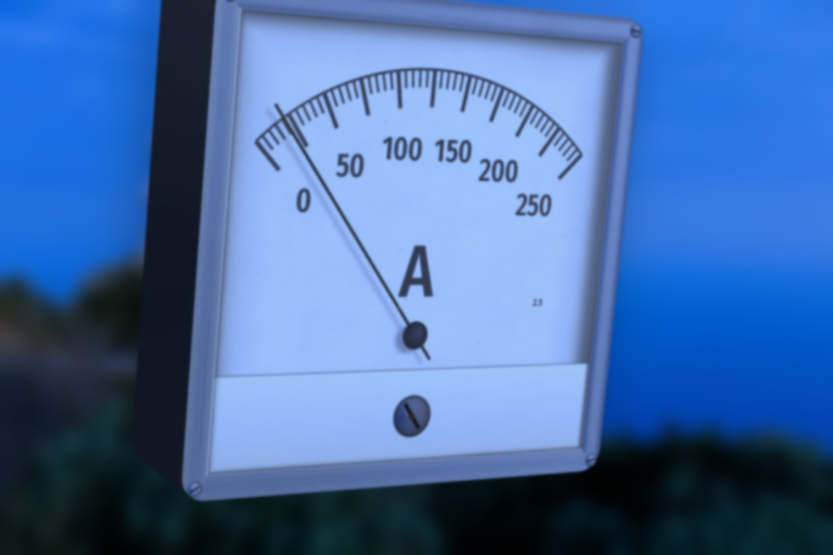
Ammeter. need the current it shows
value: 20 A
